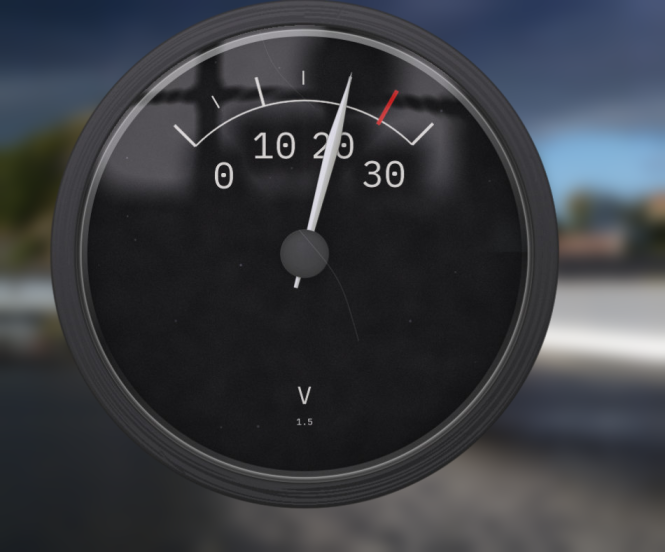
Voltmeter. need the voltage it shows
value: 20 V
